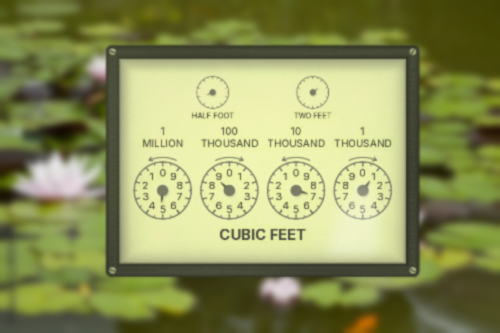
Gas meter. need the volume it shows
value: 487100 ft³
